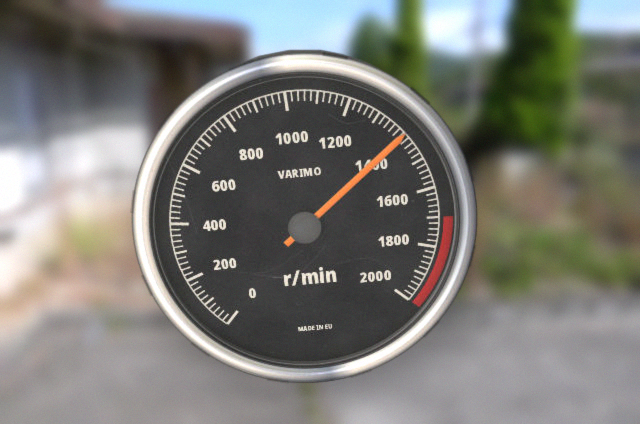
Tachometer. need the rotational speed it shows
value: 1400 rpm
